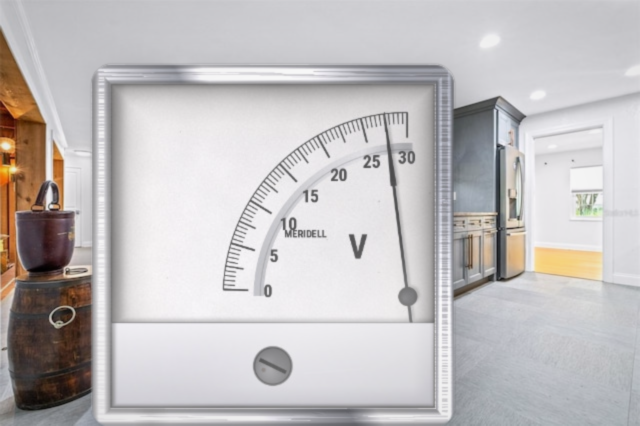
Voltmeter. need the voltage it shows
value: 27.5 V
